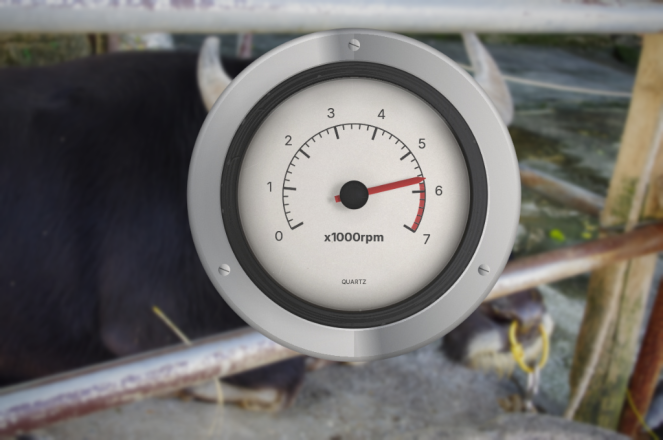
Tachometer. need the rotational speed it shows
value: 5700 rpm
